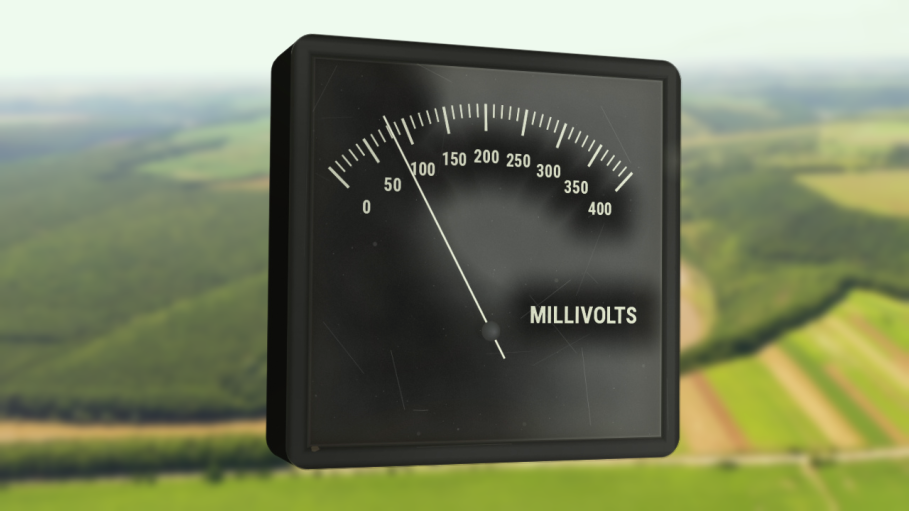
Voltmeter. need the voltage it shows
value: 80 mV
